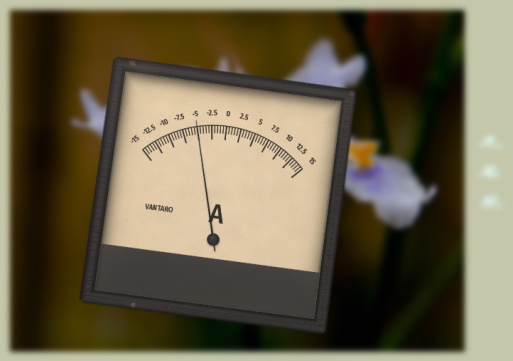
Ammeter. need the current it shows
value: -5 A
